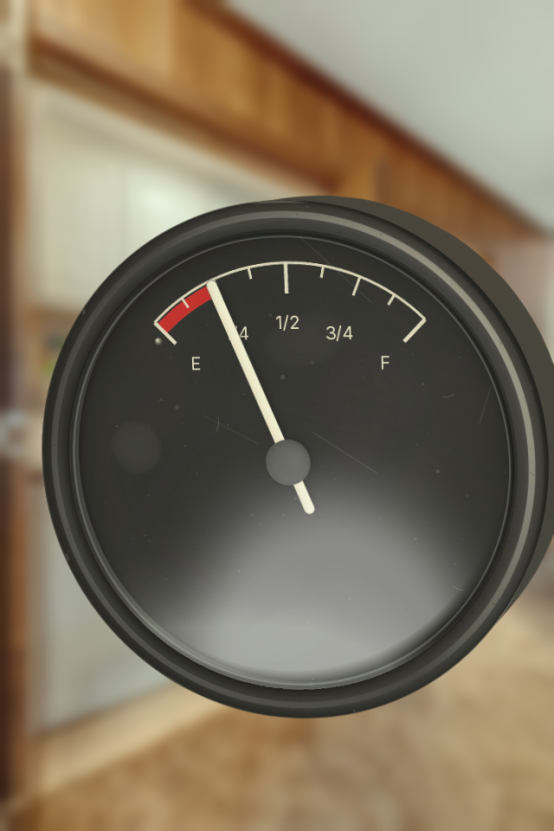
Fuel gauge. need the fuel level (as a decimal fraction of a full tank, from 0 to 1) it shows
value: 0.25
